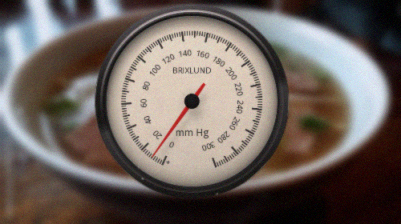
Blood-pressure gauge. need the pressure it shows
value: 10 mmHg
